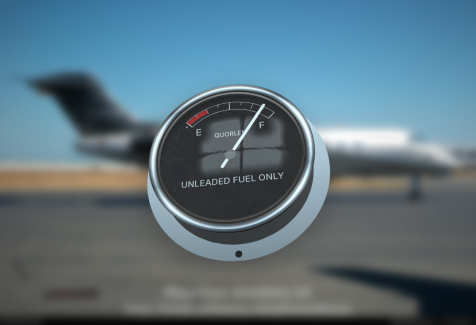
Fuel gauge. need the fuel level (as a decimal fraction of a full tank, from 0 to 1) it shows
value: 0.875
